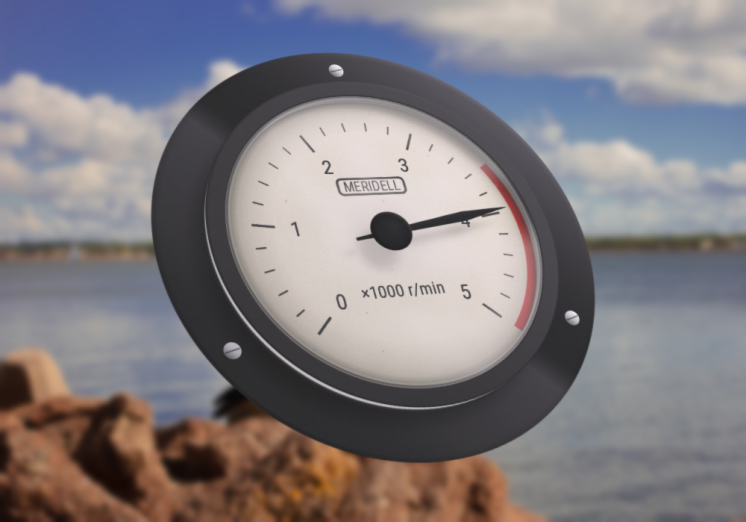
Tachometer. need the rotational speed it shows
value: 4000 rpm
